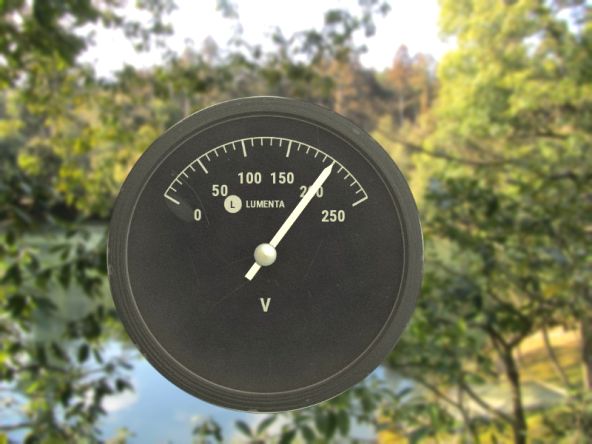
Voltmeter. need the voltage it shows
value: 200 V
